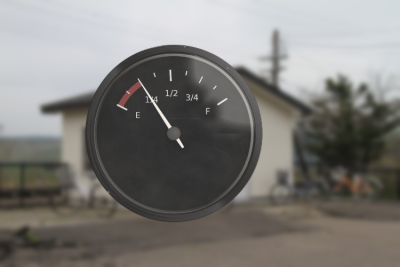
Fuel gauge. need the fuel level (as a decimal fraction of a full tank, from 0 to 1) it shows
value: 0.25
